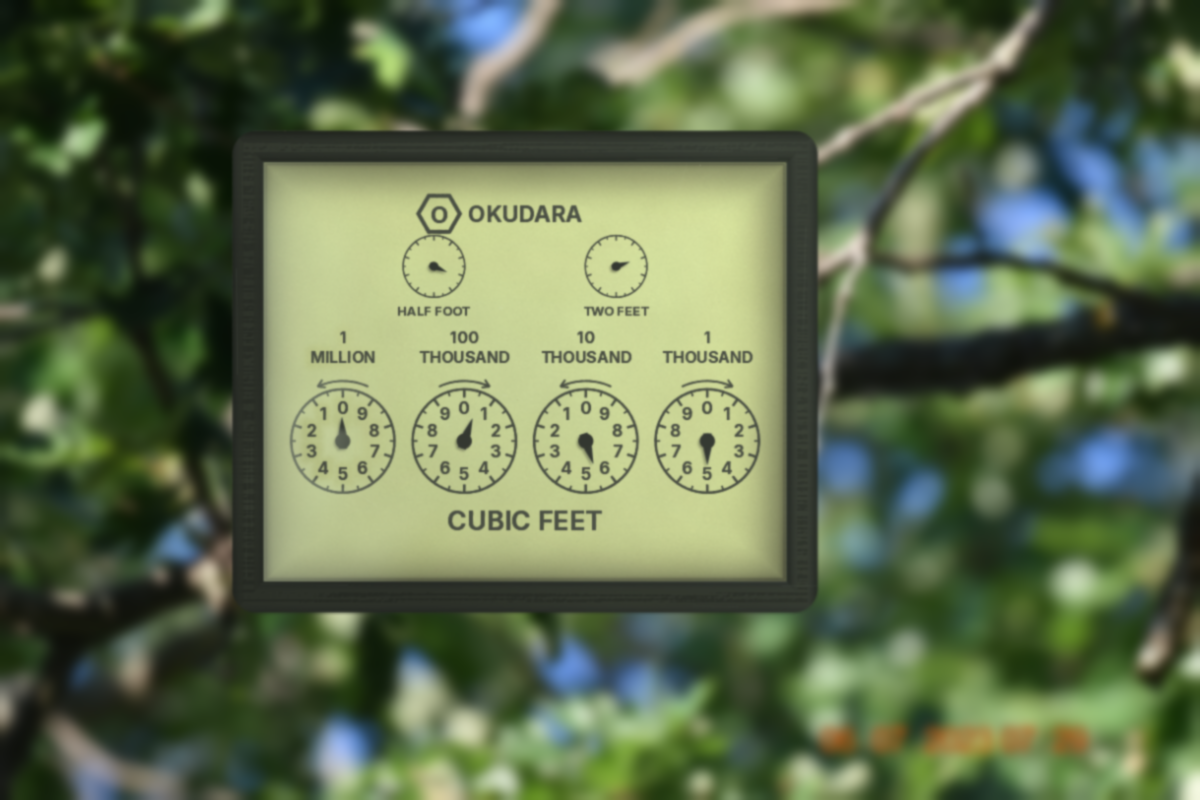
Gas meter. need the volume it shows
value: 5500 ft³
